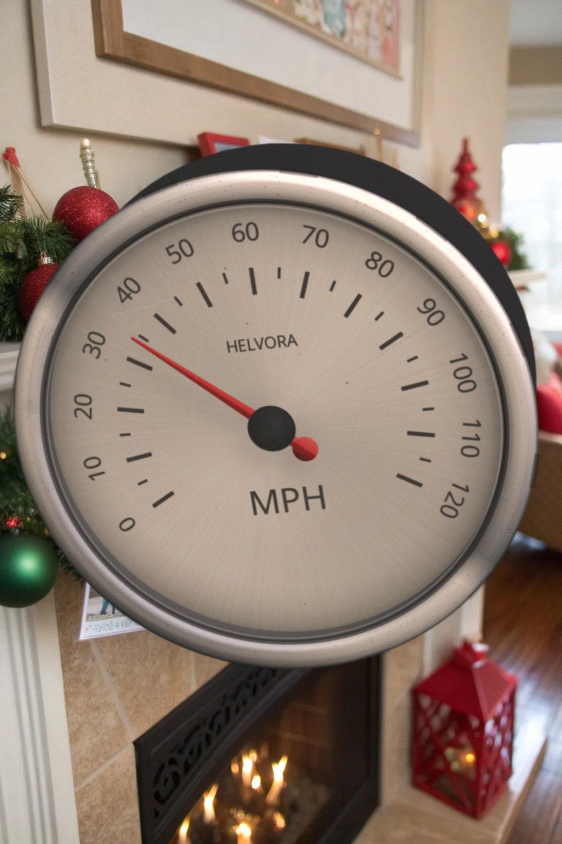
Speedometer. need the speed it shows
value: 35 mph
